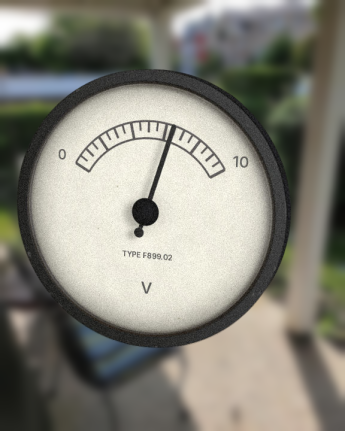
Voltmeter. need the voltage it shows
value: 6.5 V
